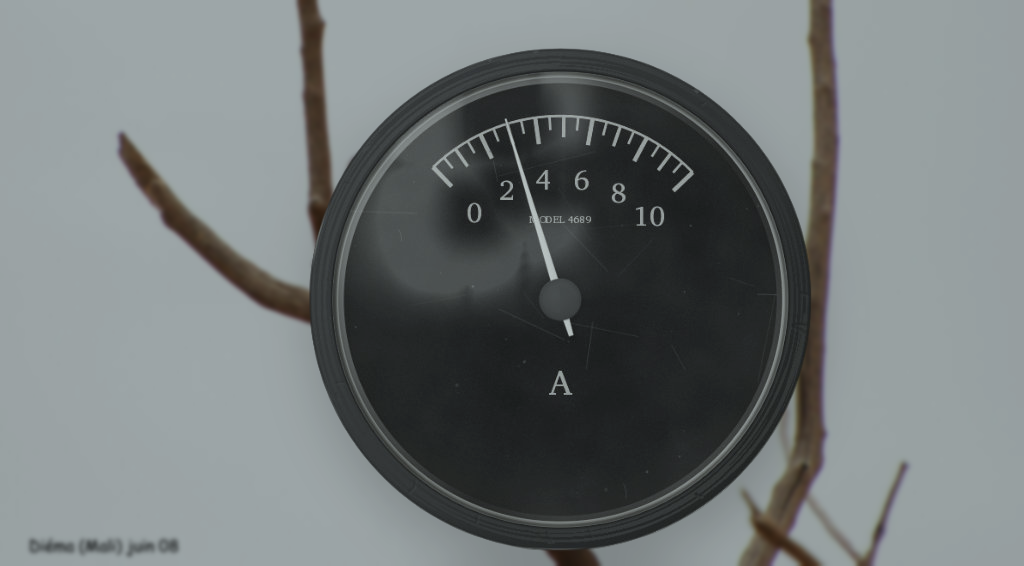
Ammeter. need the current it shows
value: 3 A
